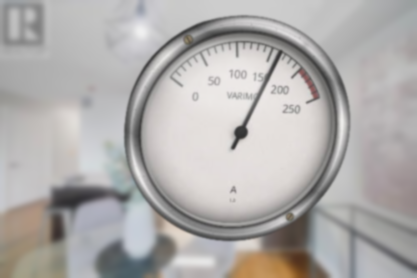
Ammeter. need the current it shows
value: 160 A
